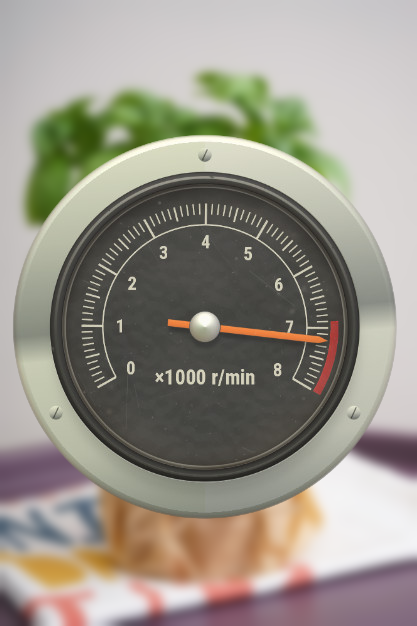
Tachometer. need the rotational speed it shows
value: 7200 rpm
